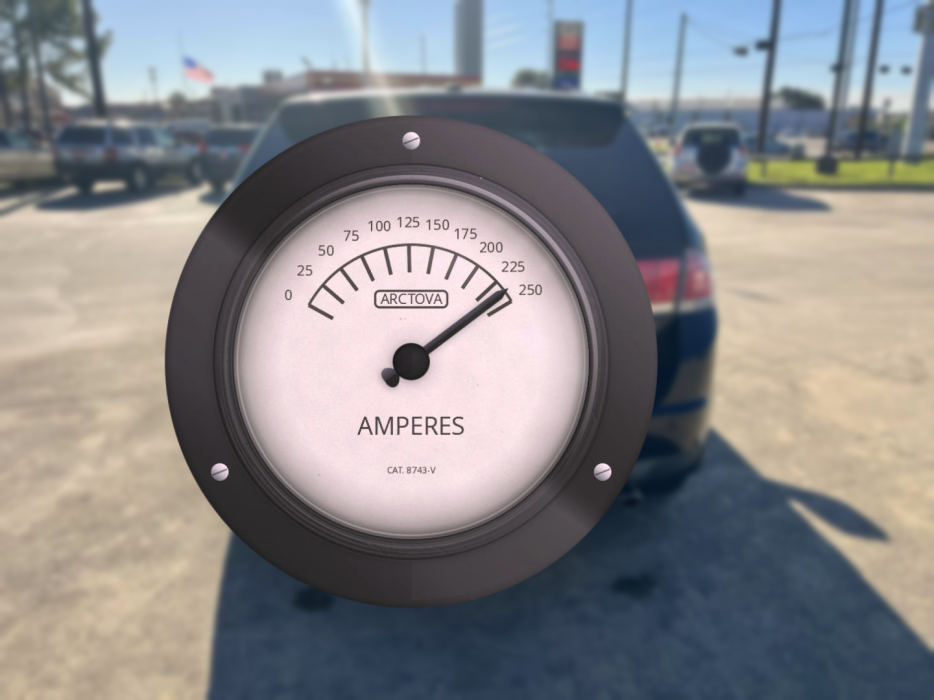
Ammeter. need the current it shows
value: 237.5 A
